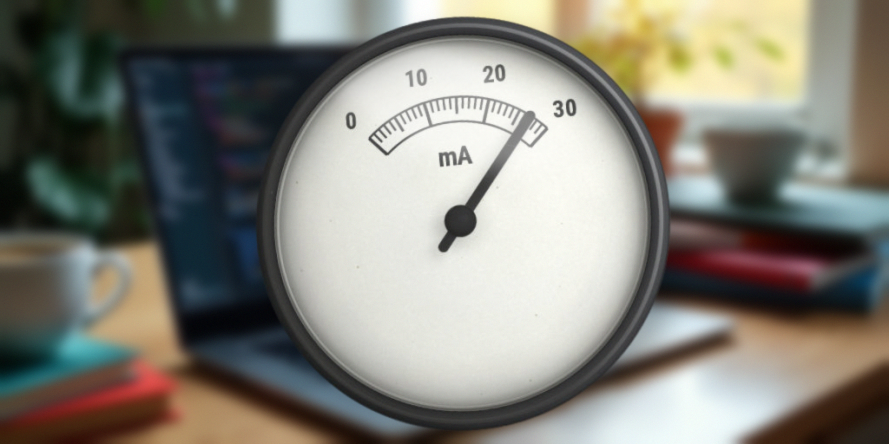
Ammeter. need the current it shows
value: 27 mA
